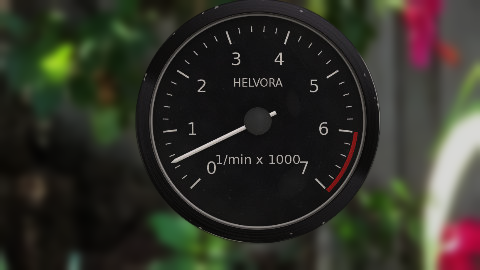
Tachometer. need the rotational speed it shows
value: 500 rpm
